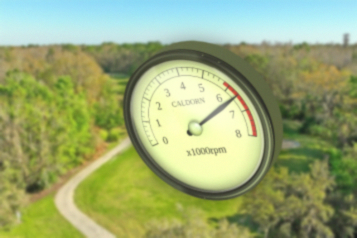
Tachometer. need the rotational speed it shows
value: 6400 rpm
